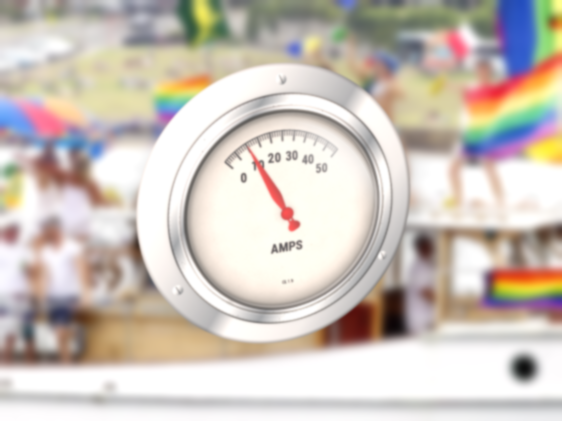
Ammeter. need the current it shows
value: 10 A
